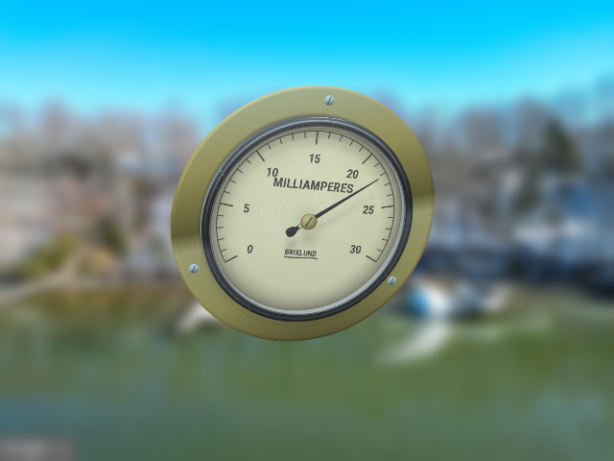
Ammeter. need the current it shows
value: 22 mA
